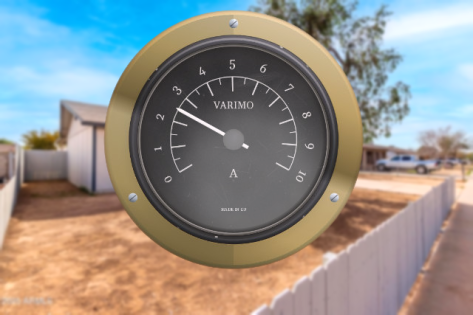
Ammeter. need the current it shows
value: 2.5 A
